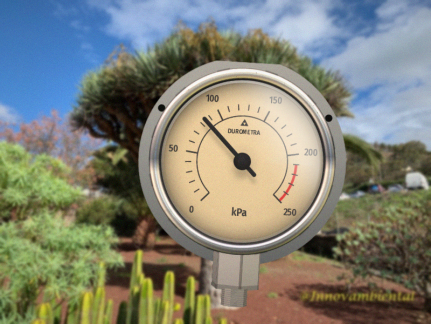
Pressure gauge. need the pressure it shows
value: 85 kPa
